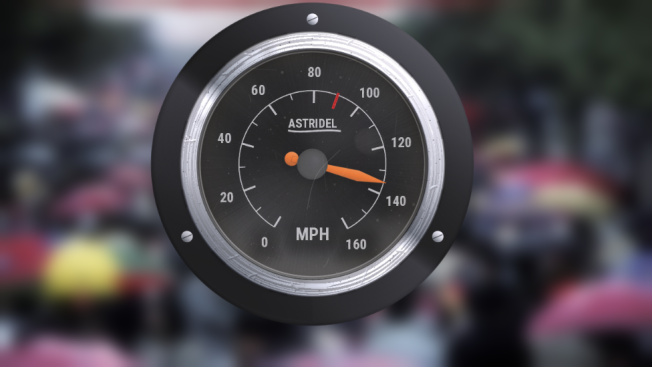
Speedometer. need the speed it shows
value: 135 mph
